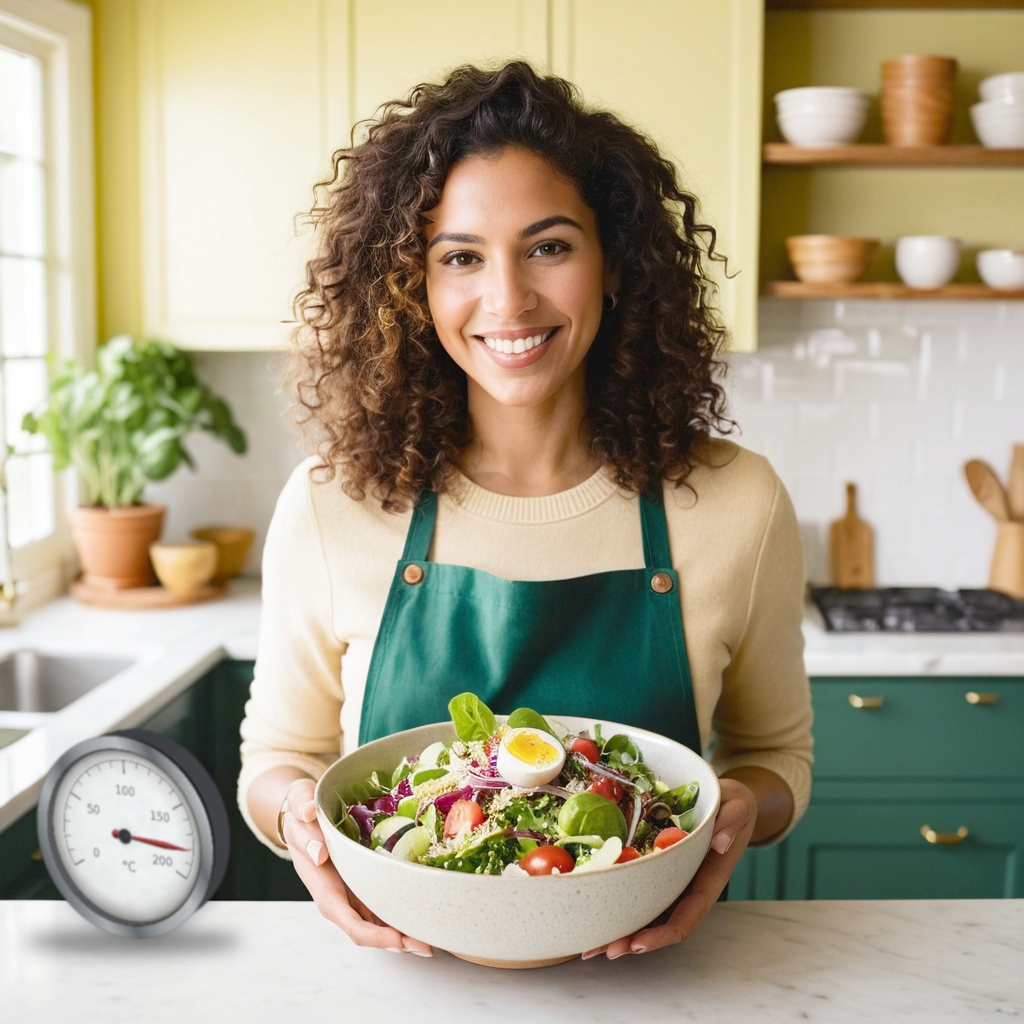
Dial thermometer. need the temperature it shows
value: 180 °C
